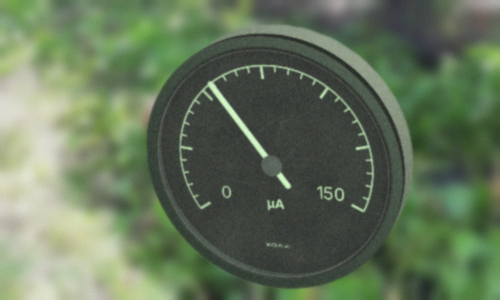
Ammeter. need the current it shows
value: 55 µA
